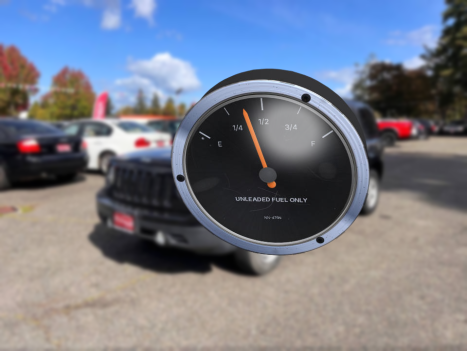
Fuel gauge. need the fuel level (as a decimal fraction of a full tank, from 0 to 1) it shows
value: 0.375
